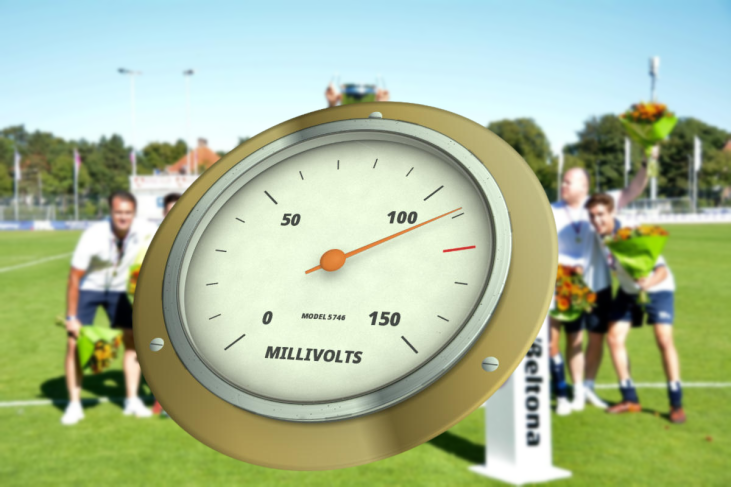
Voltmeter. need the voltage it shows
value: 110 mV
